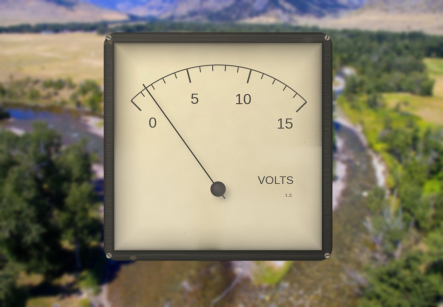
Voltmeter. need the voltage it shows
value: 1.5 V
